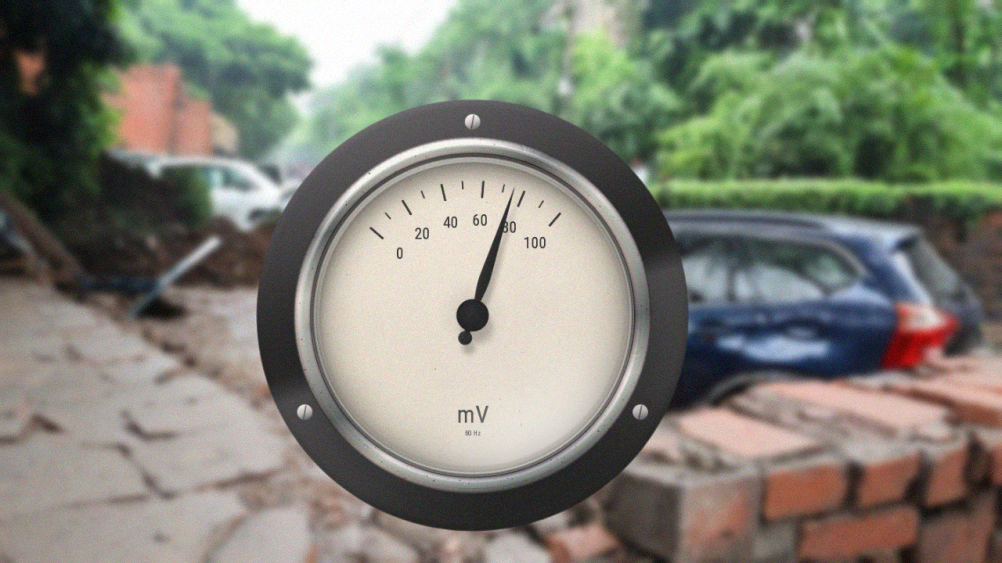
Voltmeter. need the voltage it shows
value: 75 mV
